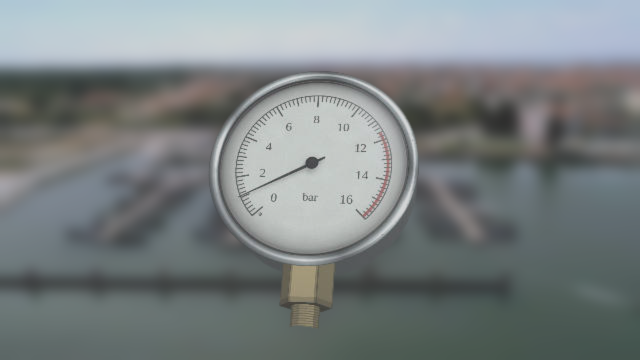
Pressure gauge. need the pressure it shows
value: 1 bar
